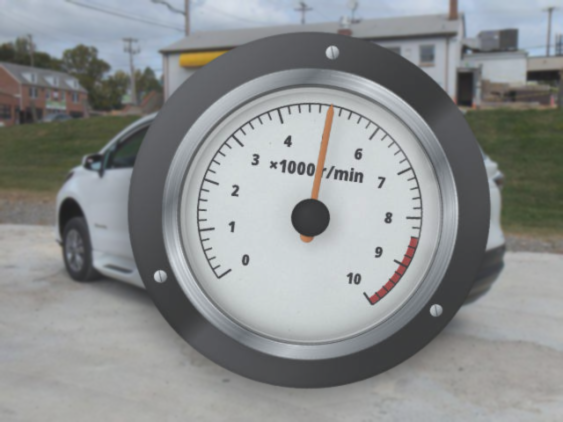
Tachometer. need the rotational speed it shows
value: 5000 rpm
